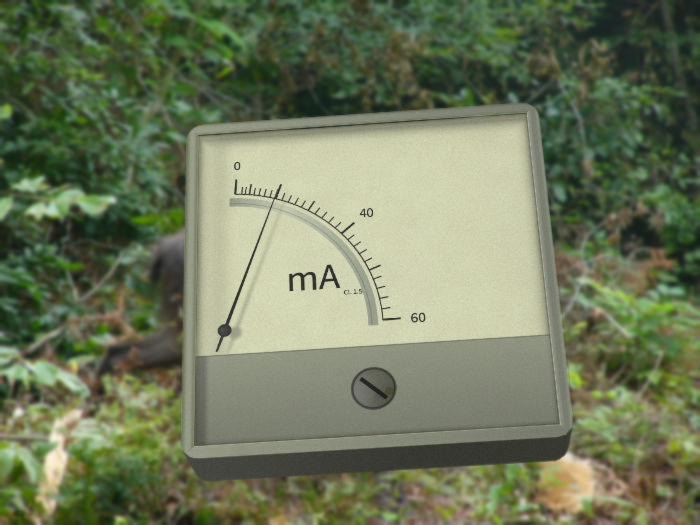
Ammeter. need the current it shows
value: 20 mA
